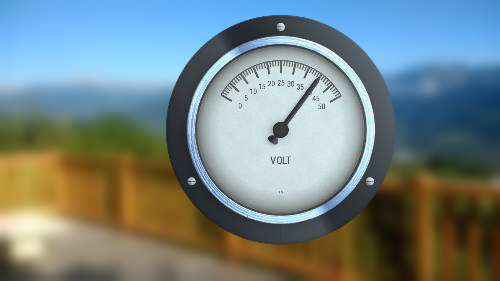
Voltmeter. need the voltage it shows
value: 40 V
